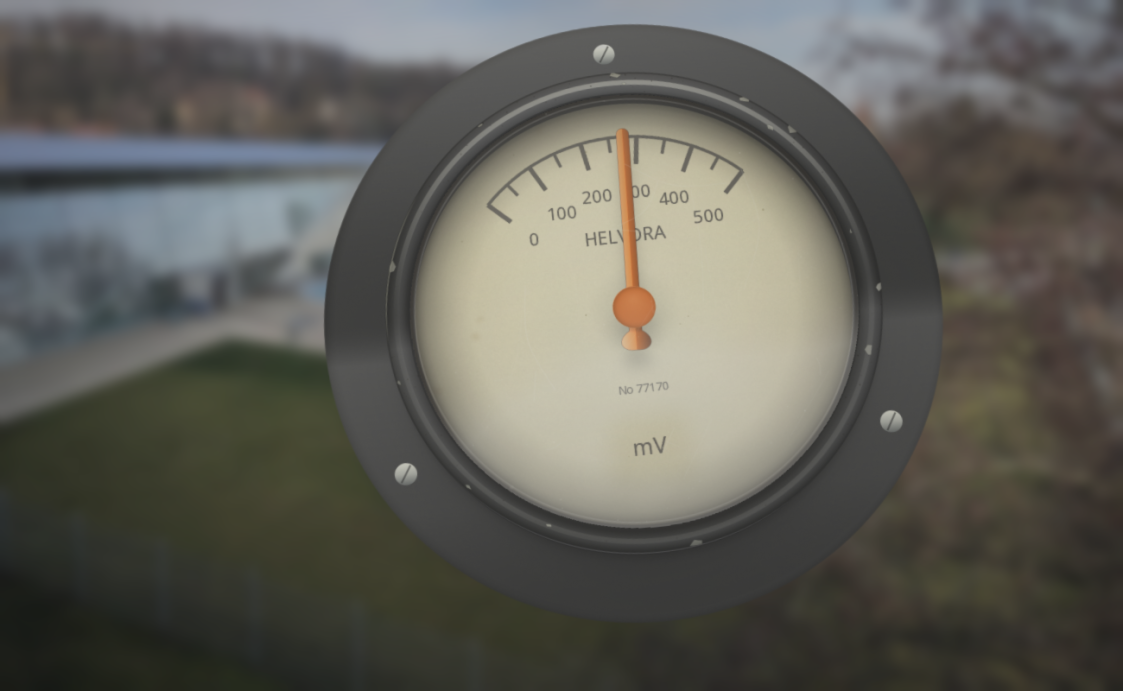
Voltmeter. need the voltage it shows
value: 275 mV
